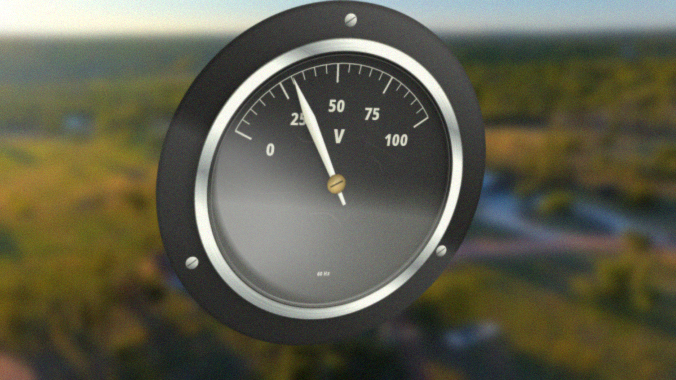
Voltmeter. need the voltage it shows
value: 30 V
